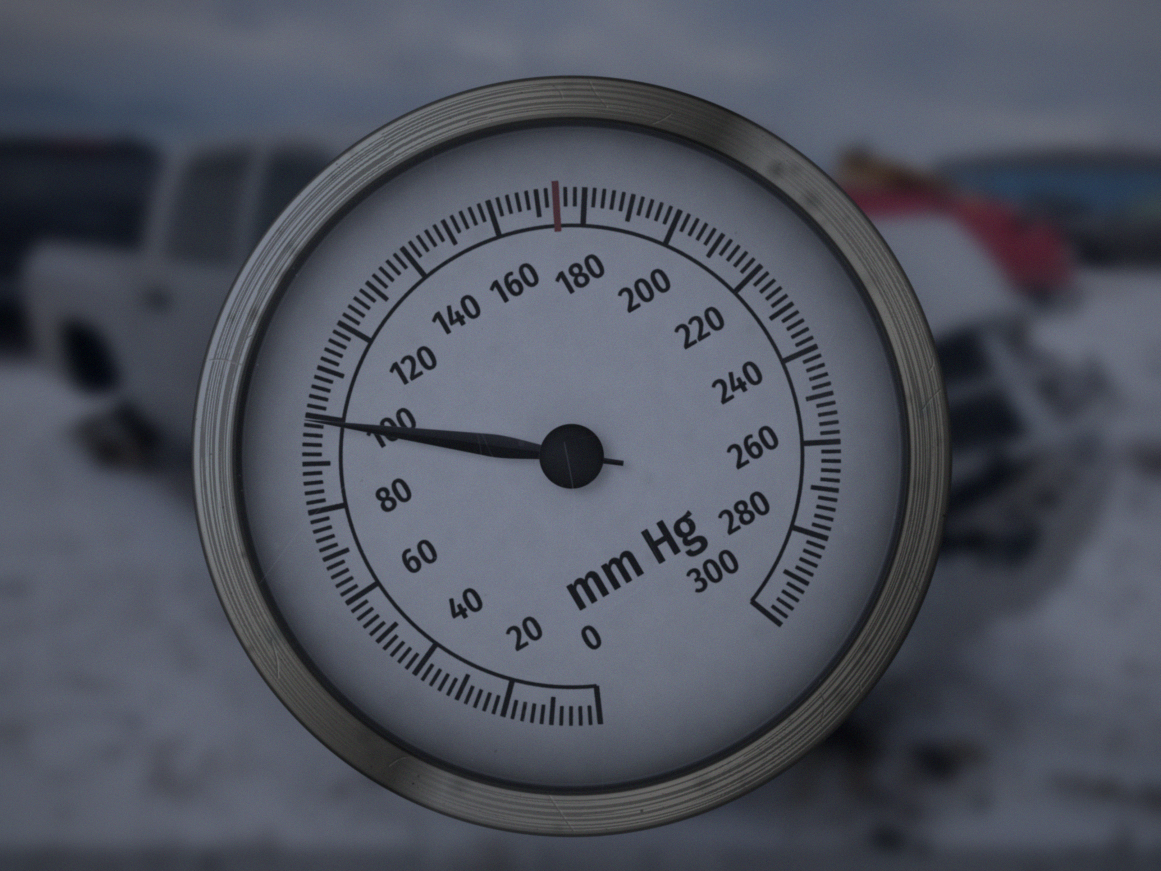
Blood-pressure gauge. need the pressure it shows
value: 99 mmHg
